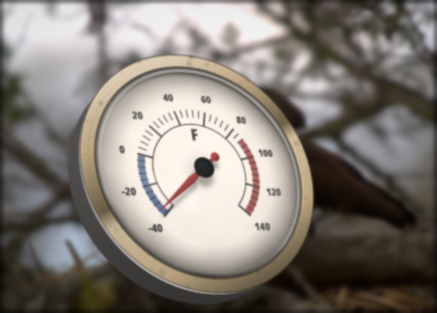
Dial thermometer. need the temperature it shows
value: -36 °F
